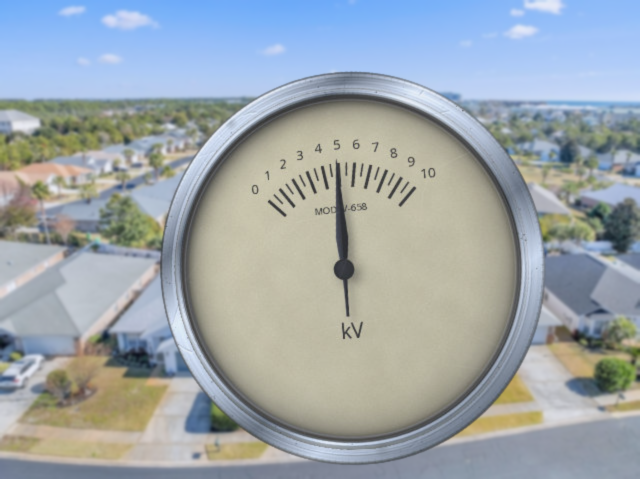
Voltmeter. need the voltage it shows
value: 5 kV
